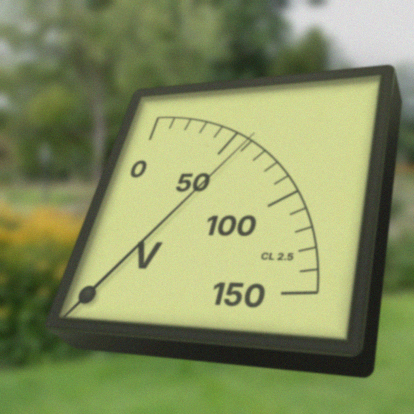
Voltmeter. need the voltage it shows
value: 60 V
